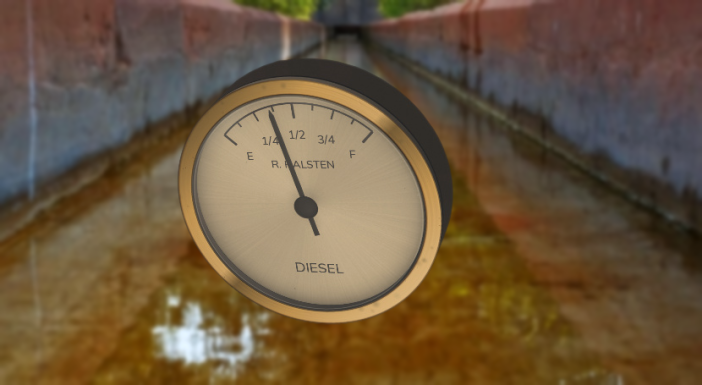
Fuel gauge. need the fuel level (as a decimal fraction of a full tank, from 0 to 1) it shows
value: 0.375
